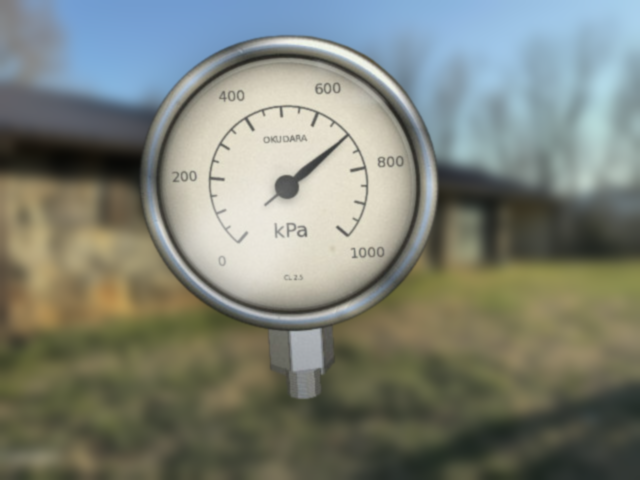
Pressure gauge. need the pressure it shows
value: 700 kPa
